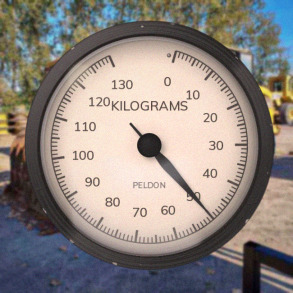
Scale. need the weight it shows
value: 50 kg
